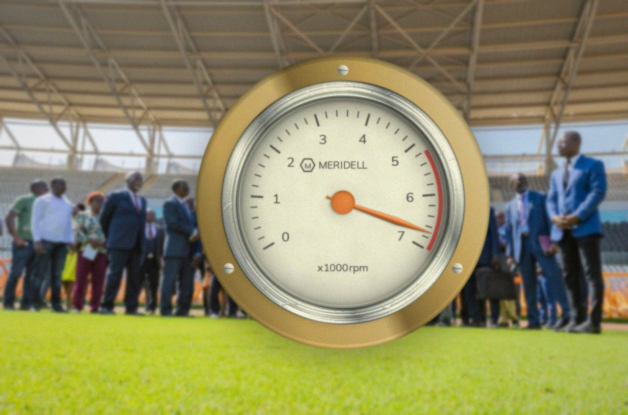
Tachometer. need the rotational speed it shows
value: 6700 rpm
